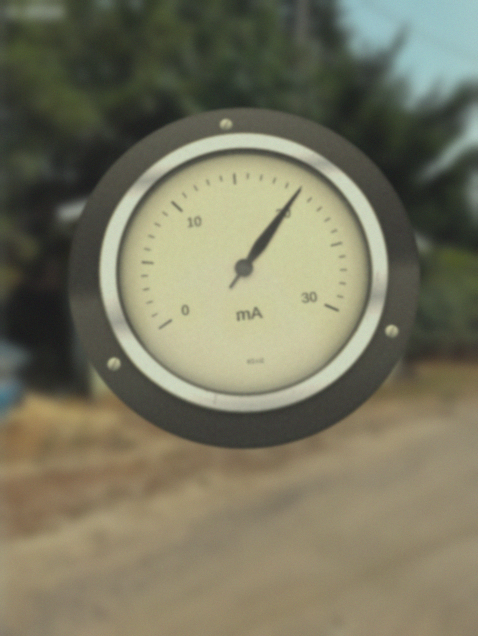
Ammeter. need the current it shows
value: 20 mA
